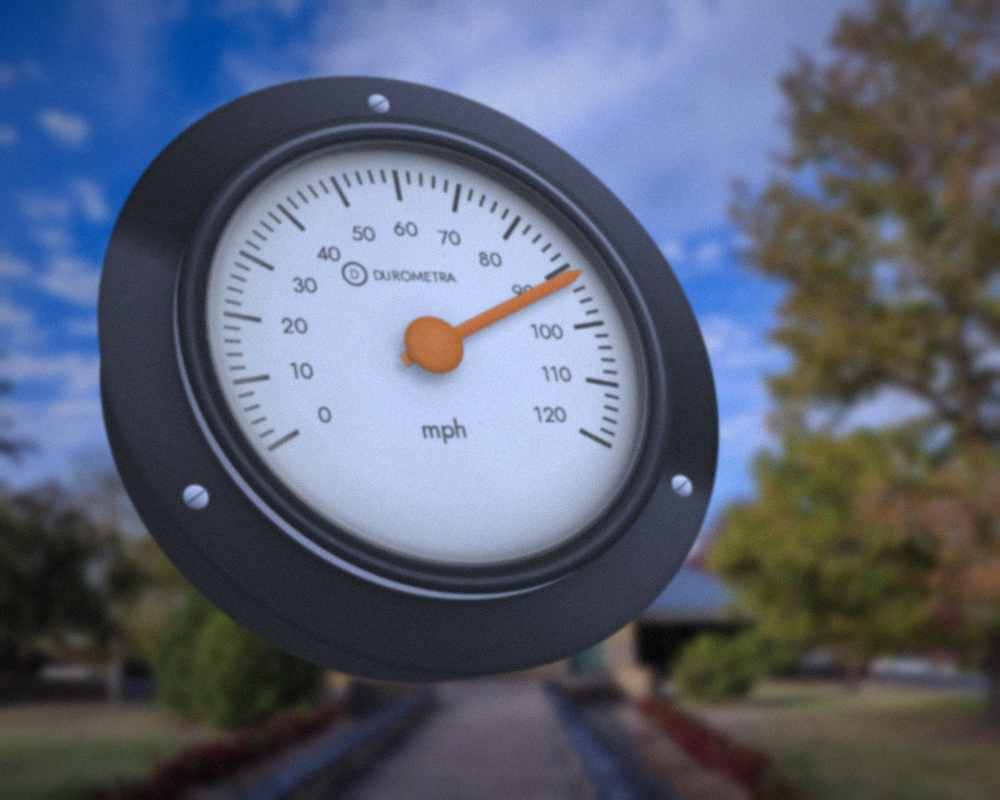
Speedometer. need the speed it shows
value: 92 mph
